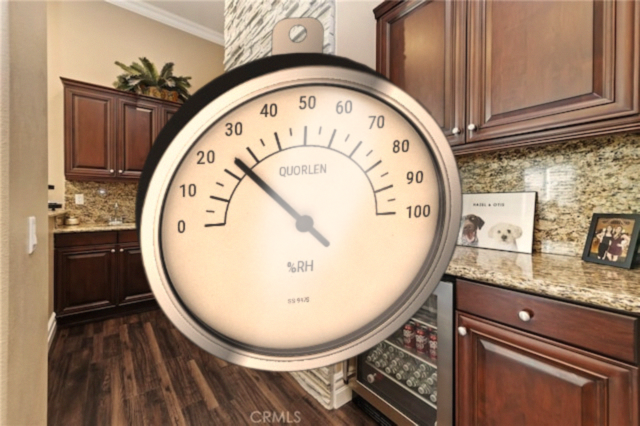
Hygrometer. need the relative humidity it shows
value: 25 %
